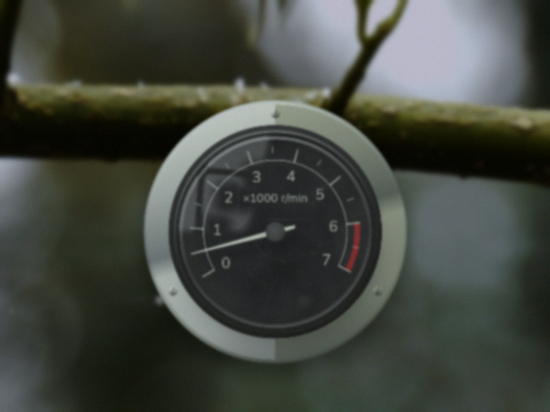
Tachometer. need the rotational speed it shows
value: 500 rpm
